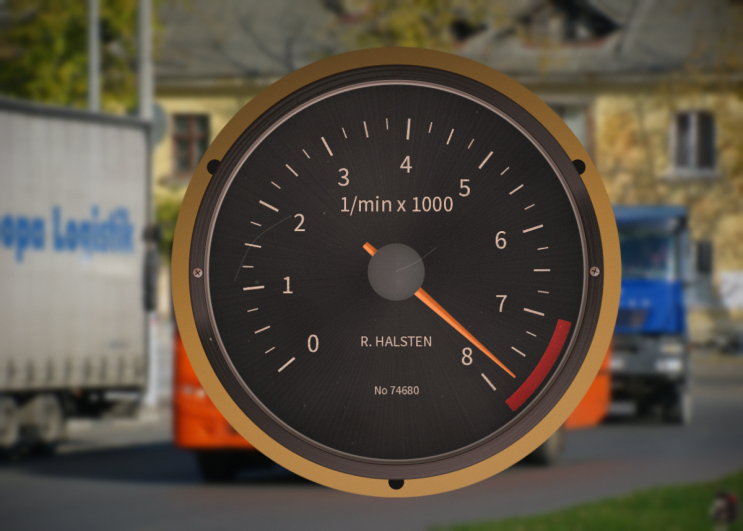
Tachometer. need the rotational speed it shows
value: 7750 rpm
